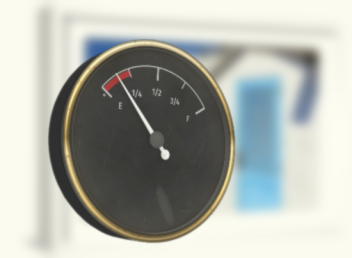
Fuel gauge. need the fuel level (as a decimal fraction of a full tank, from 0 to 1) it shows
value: 0.125
